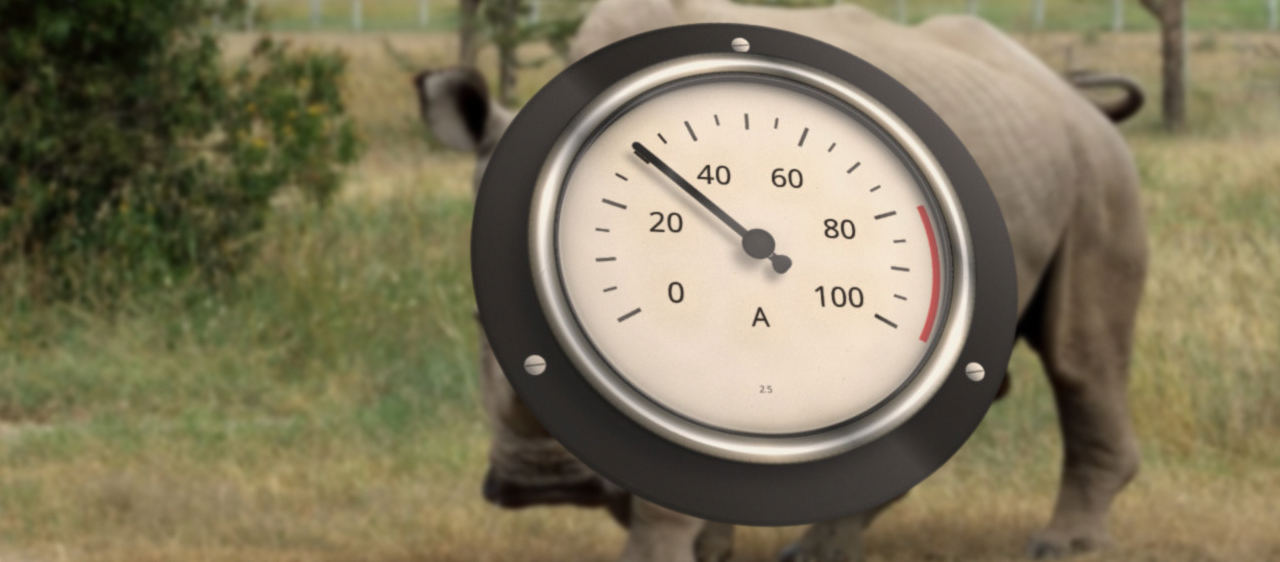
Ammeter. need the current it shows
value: 30 A
